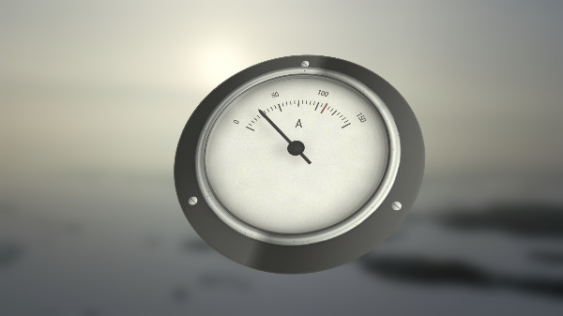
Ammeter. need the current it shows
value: 25 A
